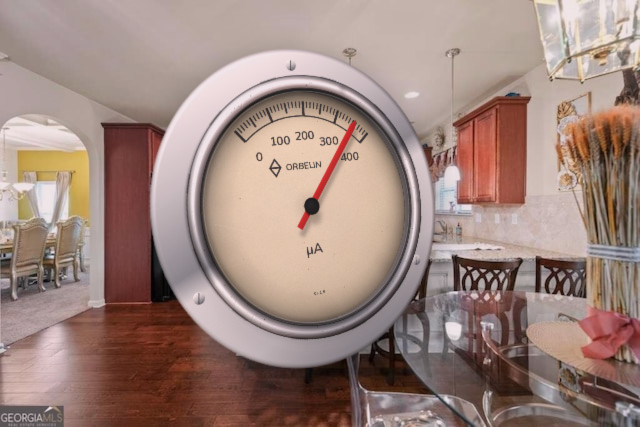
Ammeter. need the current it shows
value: 350 µA
